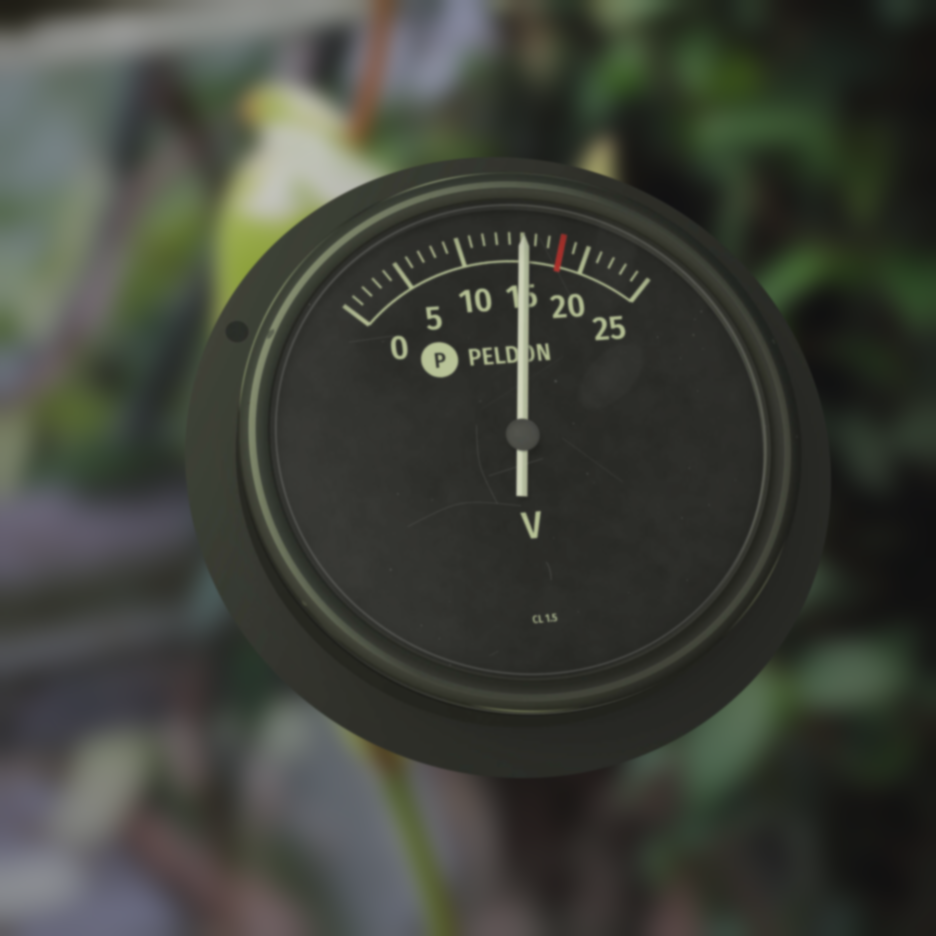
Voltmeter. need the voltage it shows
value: 15 V
